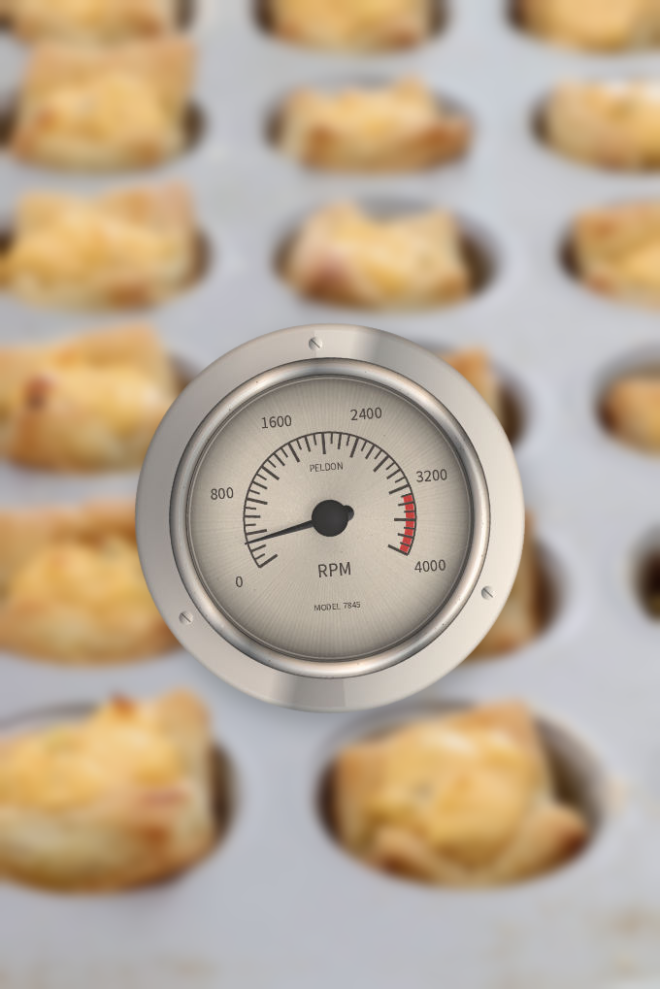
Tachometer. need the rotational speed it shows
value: 300 rpm
